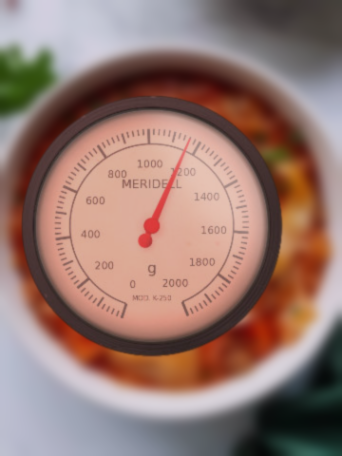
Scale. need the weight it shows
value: 1160 g
